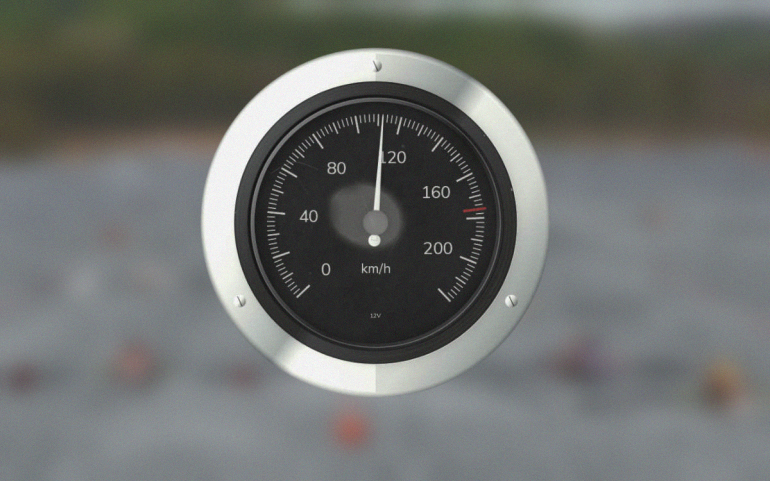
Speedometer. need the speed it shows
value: 112 km/h
